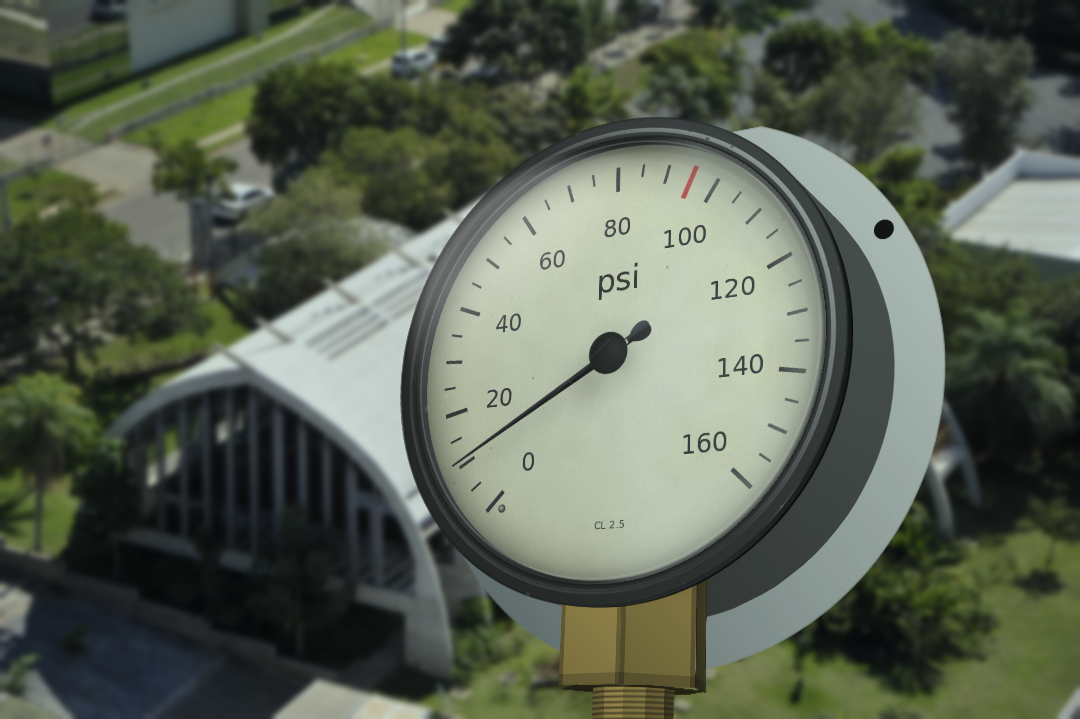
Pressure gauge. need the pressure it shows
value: 10 psi
